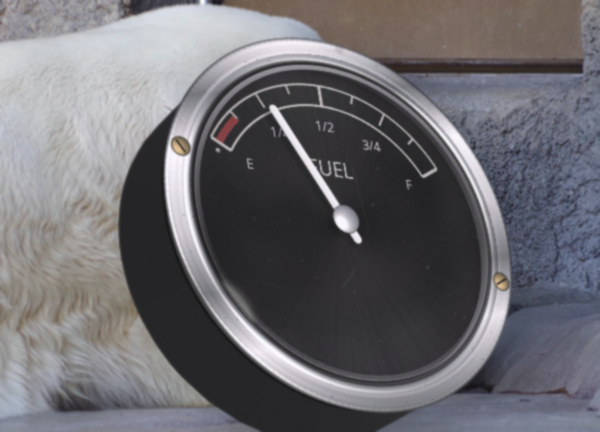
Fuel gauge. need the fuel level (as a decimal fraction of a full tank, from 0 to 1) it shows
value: 0.25
